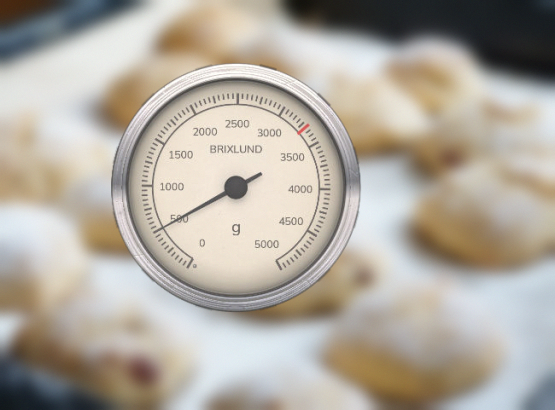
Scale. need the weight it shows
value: 500 g
